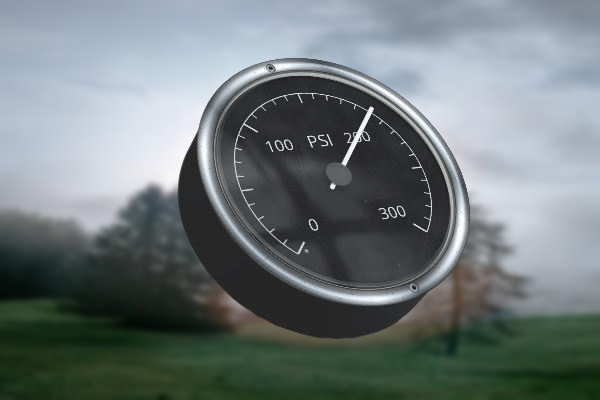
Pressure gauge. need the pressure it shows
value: 200 psi
